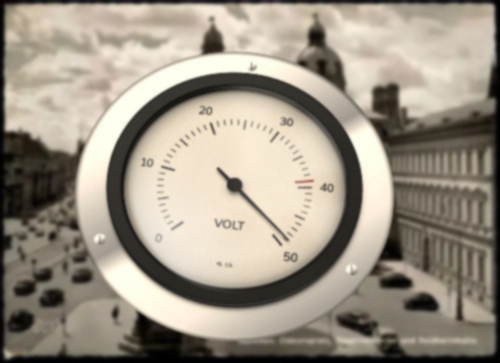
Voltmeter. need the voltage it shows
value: 49 V
